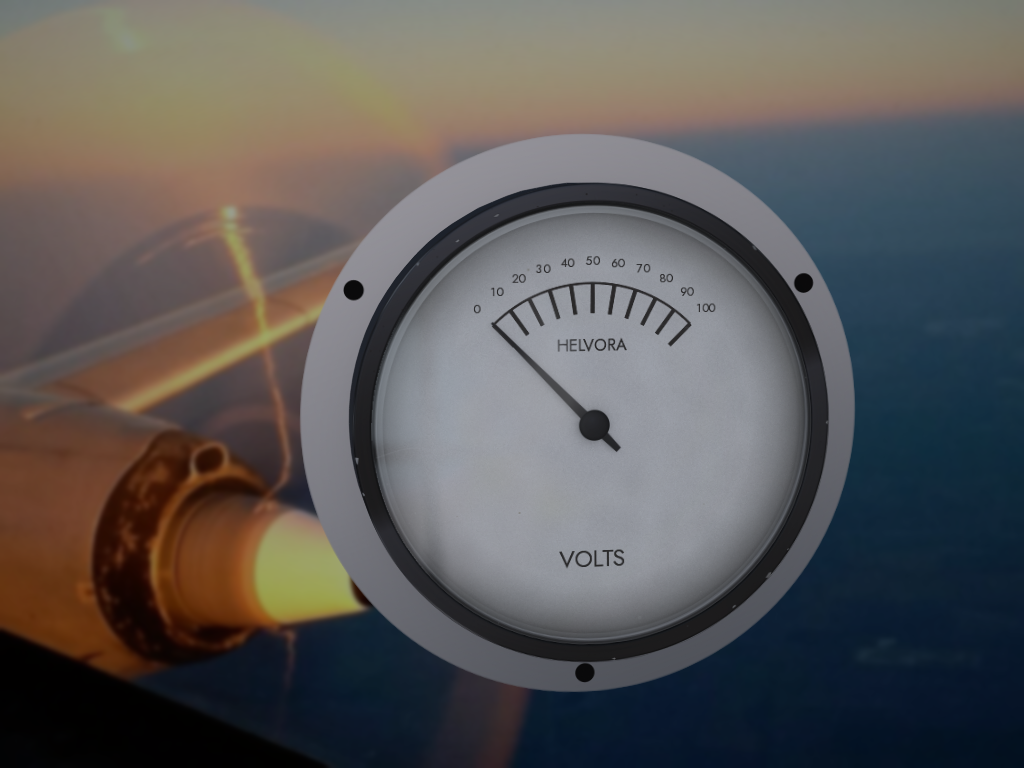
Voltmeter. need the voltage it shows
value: 0 V
